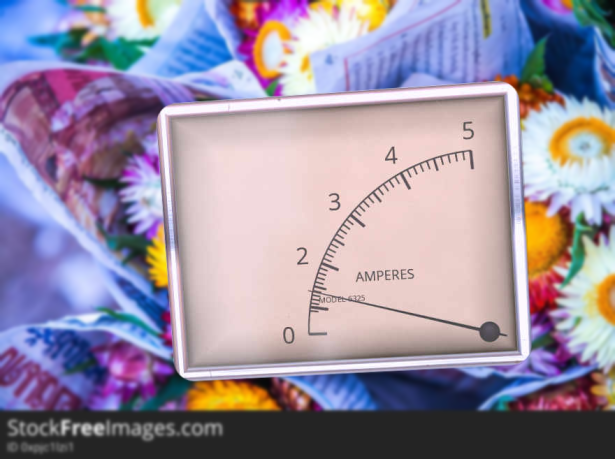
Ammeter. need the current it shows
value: 1.4 A
